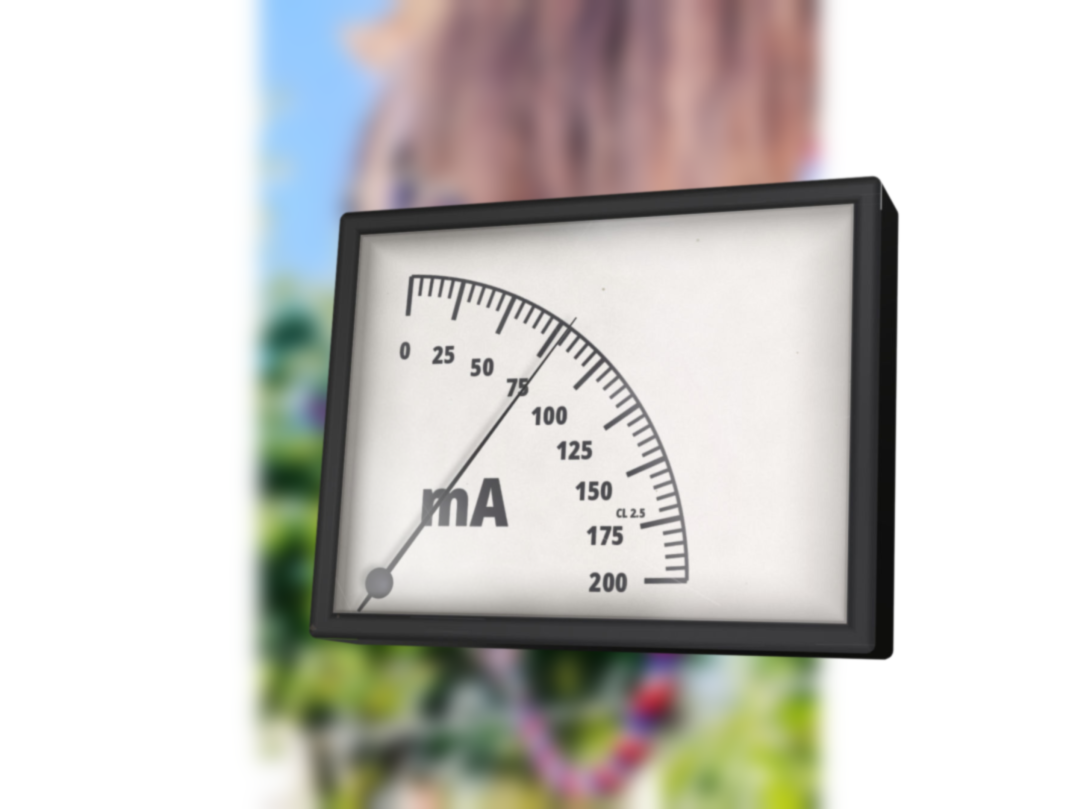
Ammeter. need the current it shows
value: 80 mA
